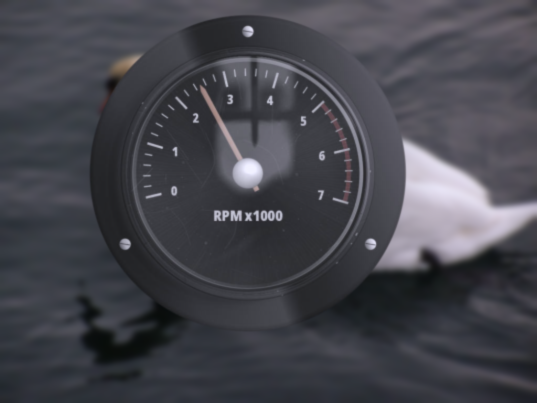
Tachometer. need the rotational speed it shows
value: 2500 rpm
